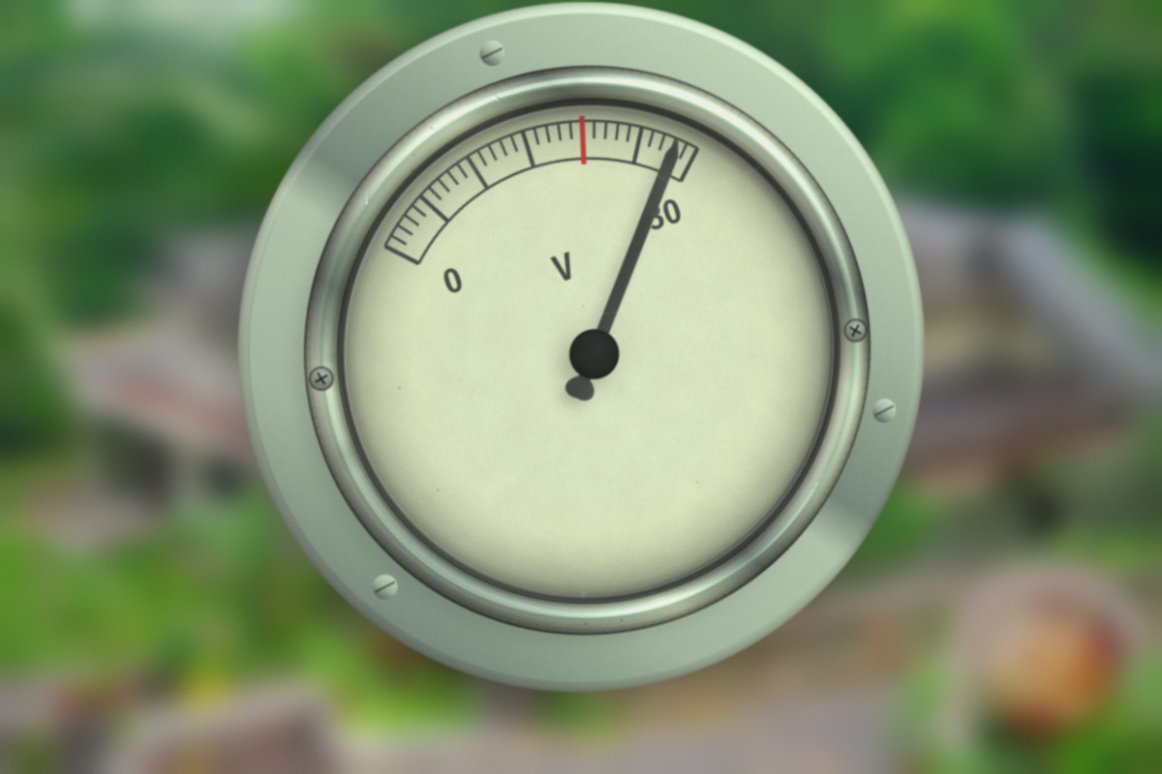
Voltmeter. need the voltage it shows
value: 28 V
